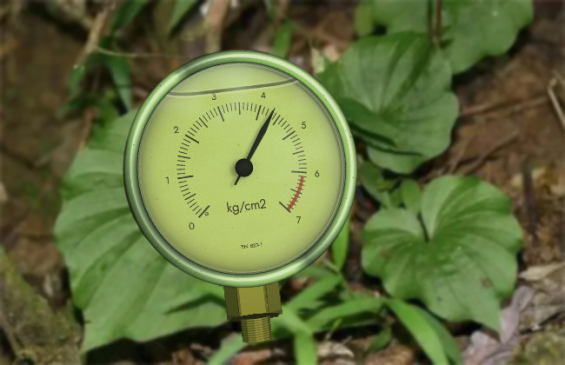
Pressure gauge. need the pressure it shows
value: 4.3 kg/cm²
